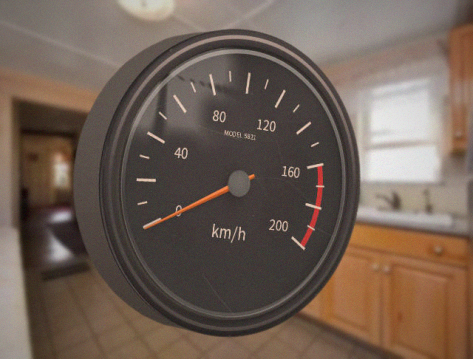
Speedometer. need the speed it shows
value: 0 km/h
